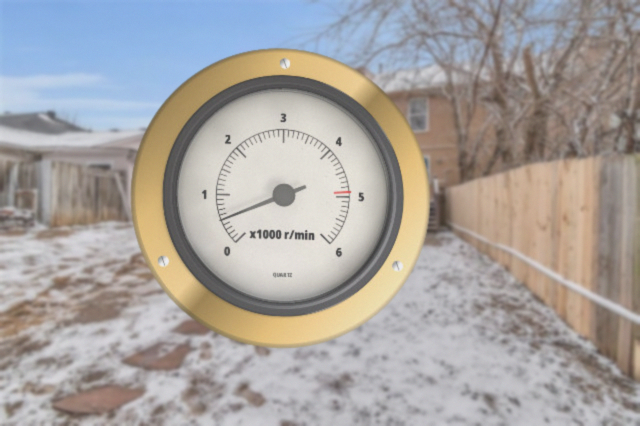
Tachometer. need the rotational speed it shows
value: 500 rpm
